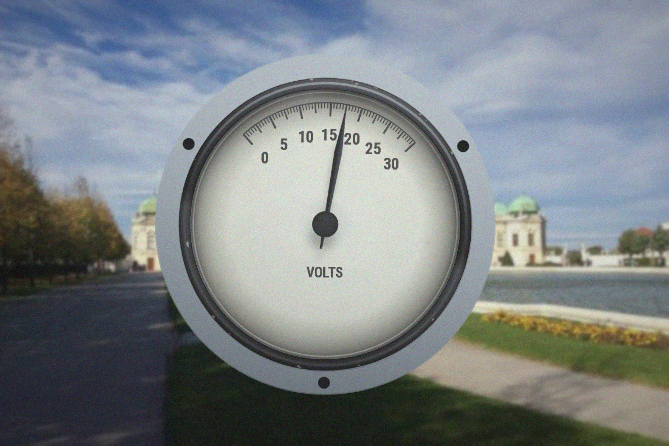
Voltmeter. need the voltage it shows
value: 17.5 V
